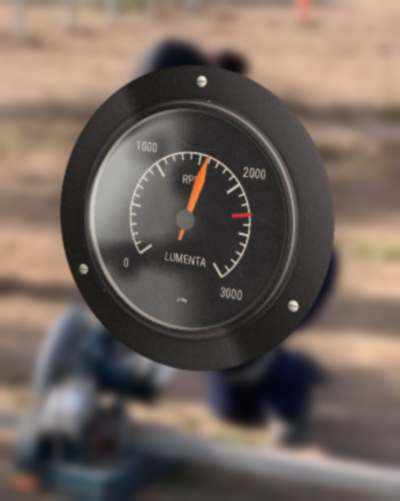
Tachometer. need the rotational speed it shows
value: 1600 rpm
